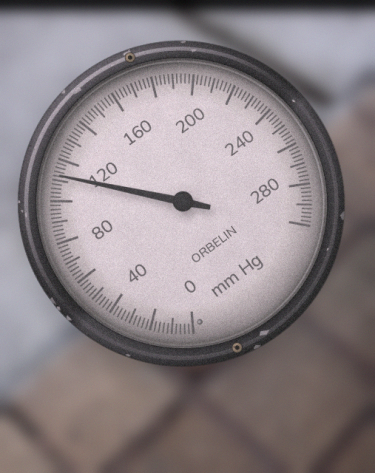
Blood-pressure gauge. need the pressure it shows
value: 112 mmHg
